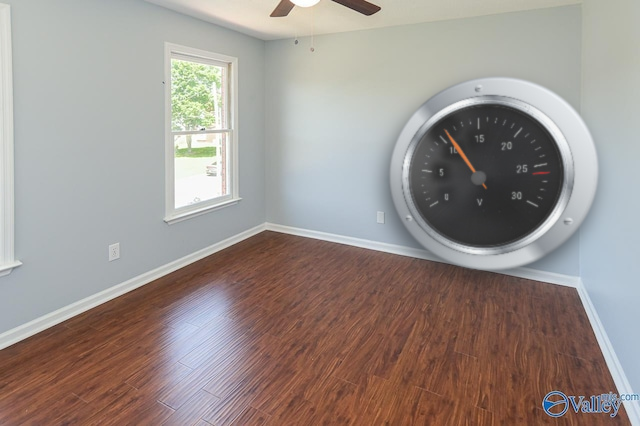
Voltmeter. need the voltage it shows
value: 11 V
